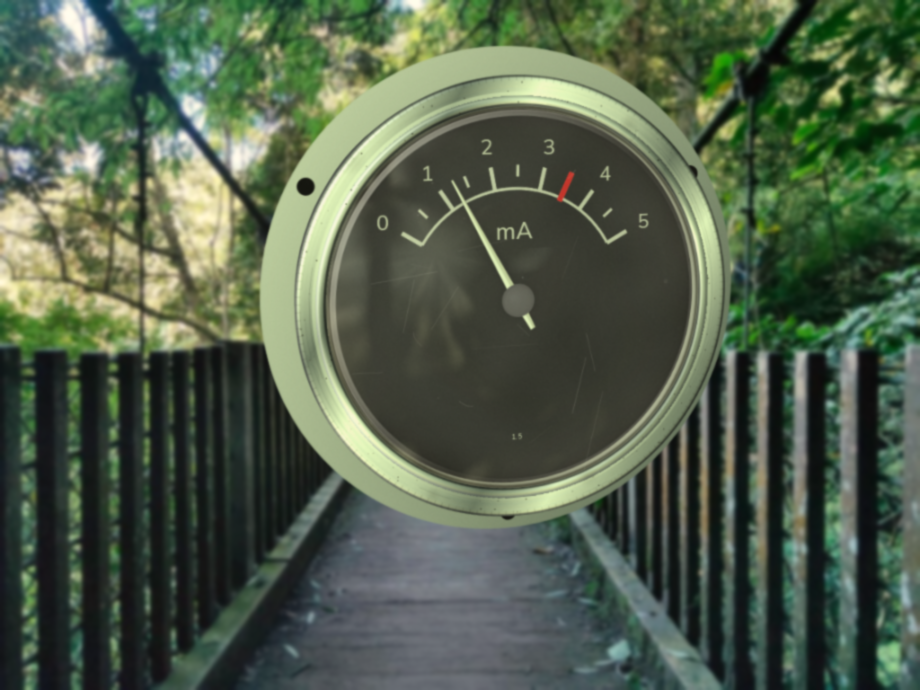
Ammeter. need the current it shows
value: 1.25 mA
